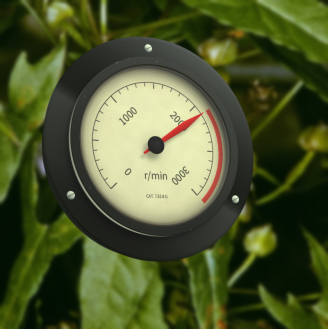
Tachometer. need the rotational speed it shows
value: 2100 rpm
